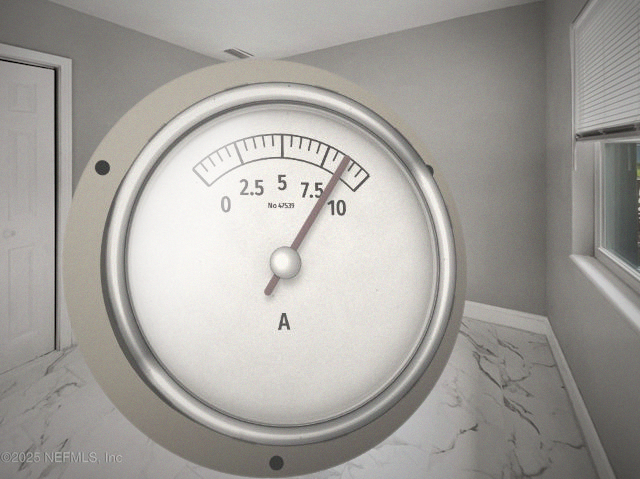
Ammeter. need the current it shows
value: 8.5 A
